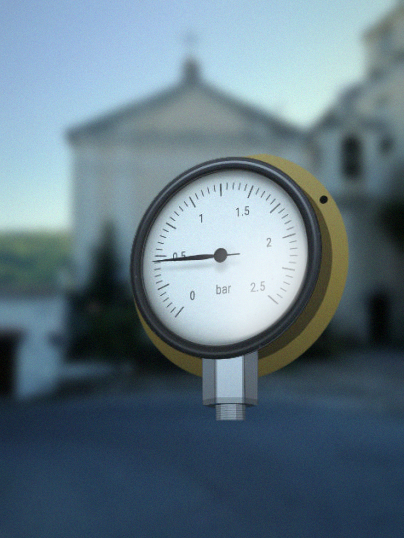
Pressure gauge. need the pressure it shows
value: 0.45 bar
